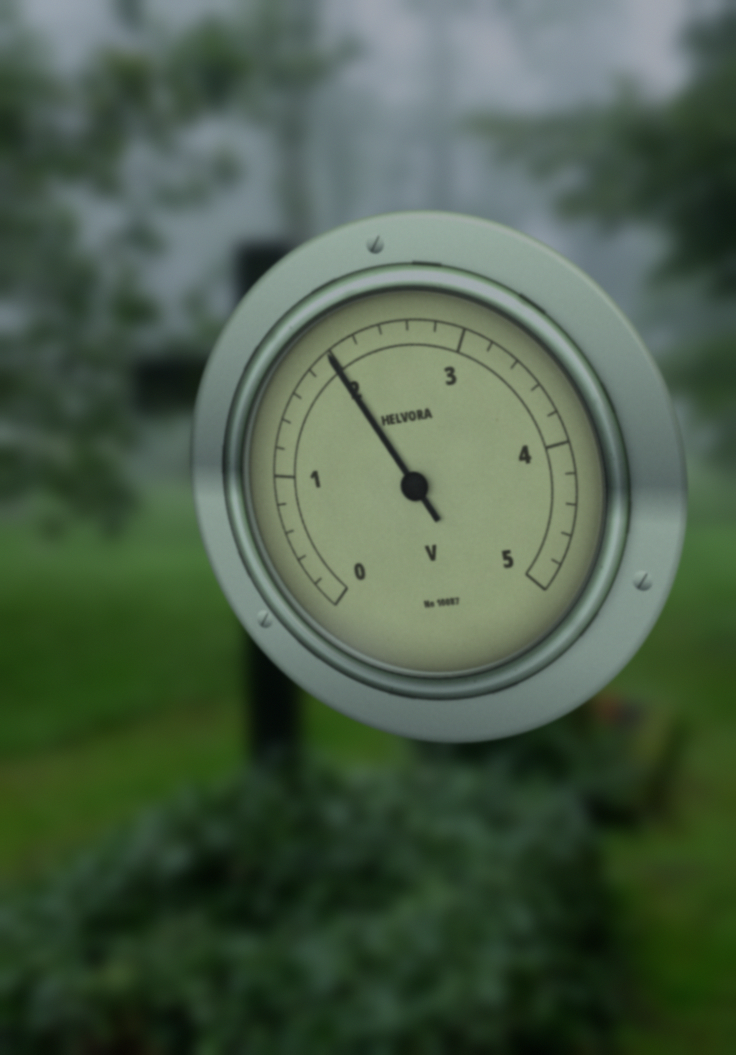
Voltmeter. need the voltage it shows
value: 2 V
